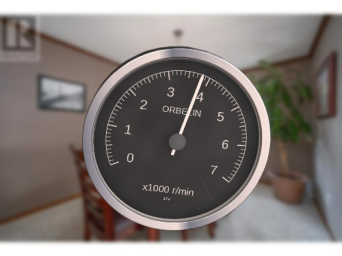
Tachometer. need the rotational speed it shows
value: 3800 rpm
